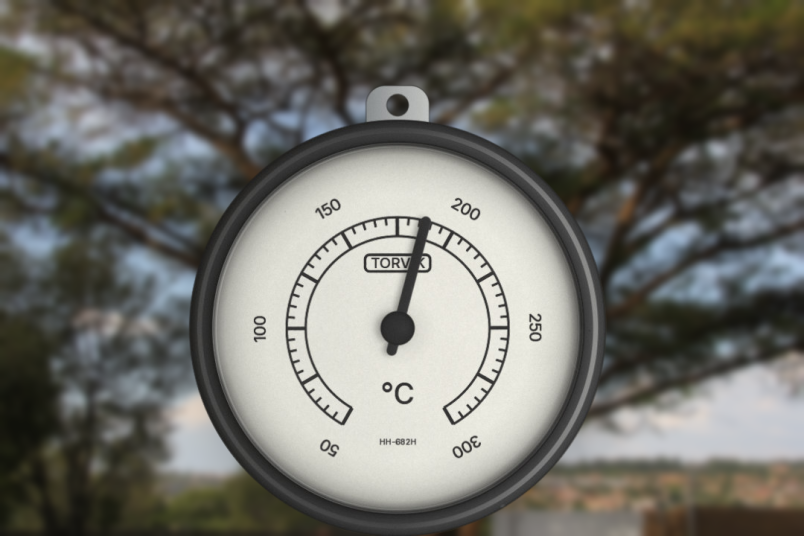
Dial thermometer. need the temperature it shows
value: 187.5 °C
